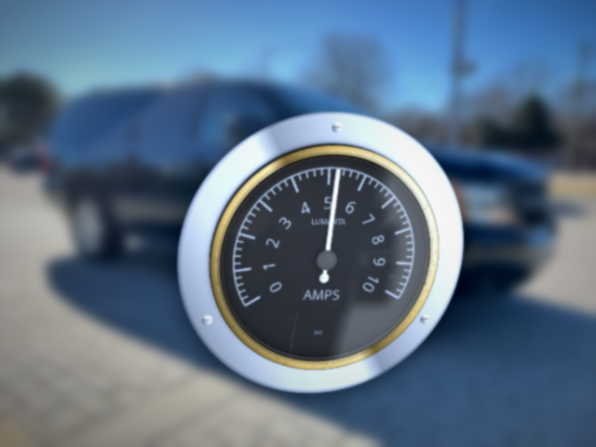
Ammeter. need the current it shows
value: 5.2 A
